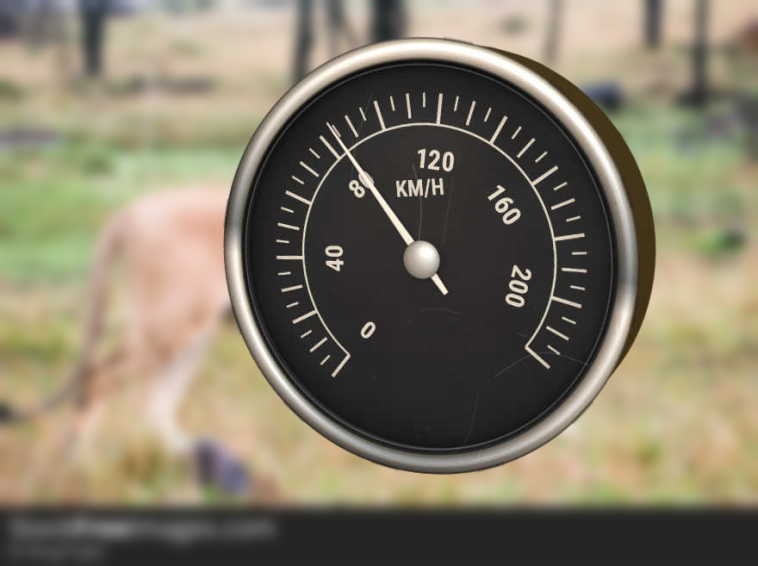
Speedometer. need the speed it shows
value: 85 km/h
